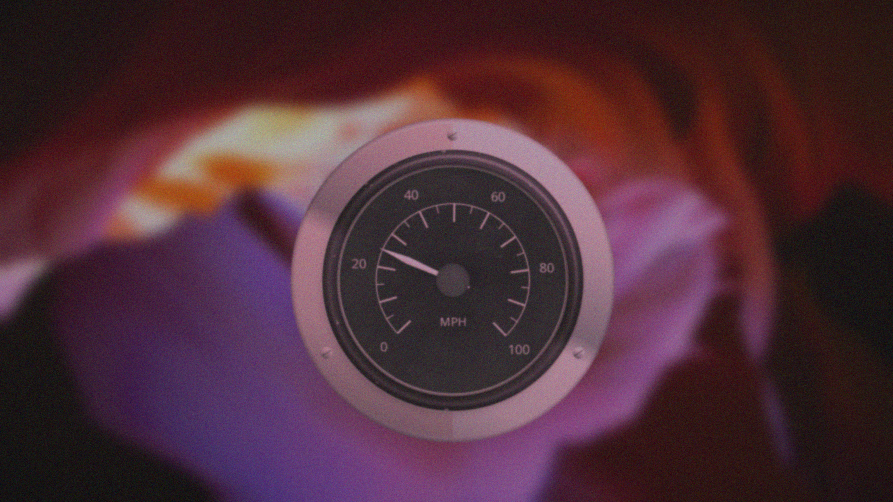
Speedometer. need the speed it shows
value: 25 mph
